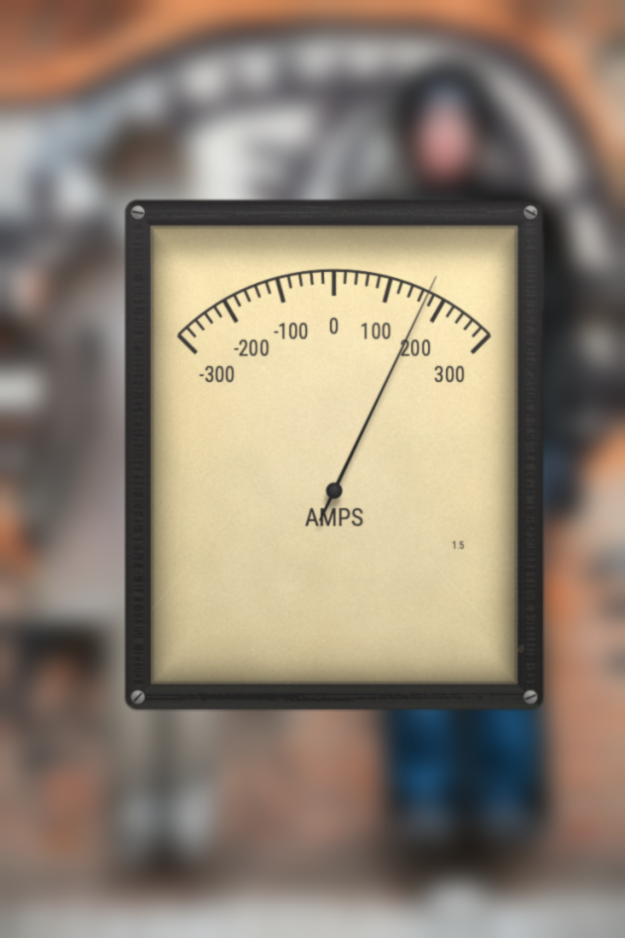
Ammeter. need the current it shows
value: 170 A
